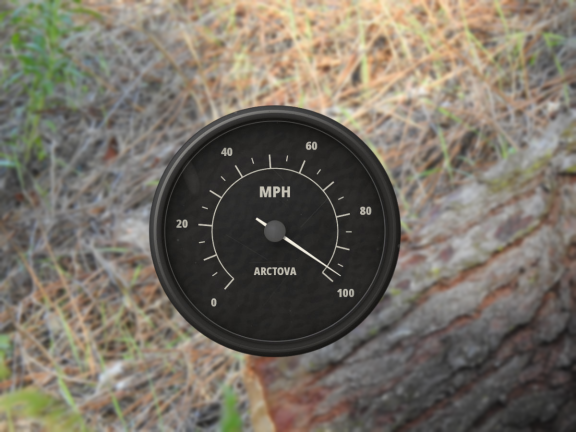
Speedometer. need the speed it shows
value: 97.5 mph
